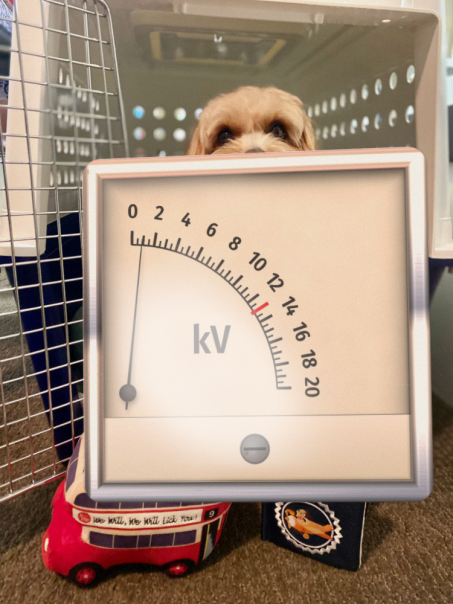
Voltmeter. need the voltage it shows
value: 1 kV
